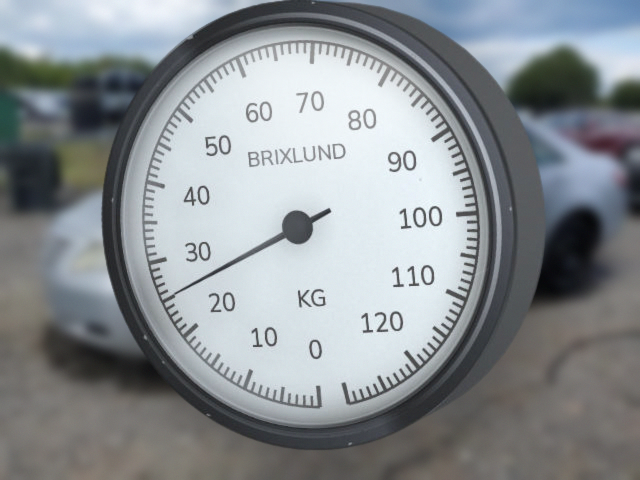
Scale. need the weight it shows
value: 25 kg
